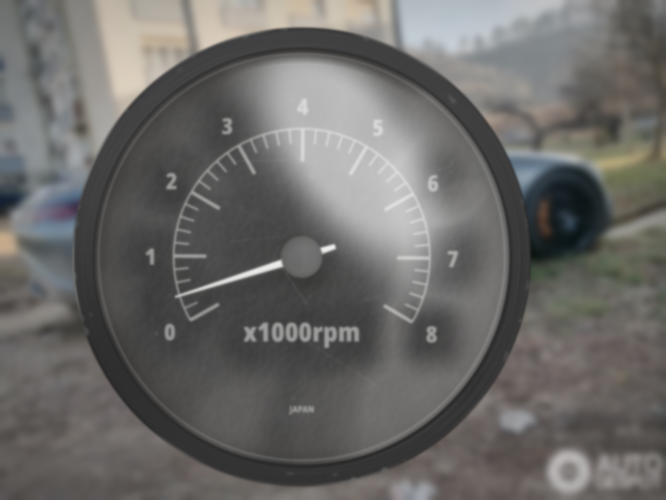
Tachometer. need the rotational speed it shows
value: 400 rpm
